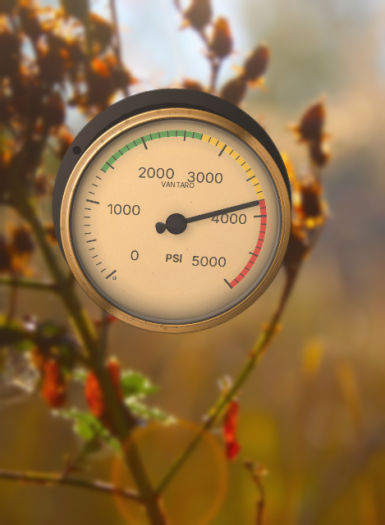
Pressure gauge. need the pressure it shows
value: 3800 psi
